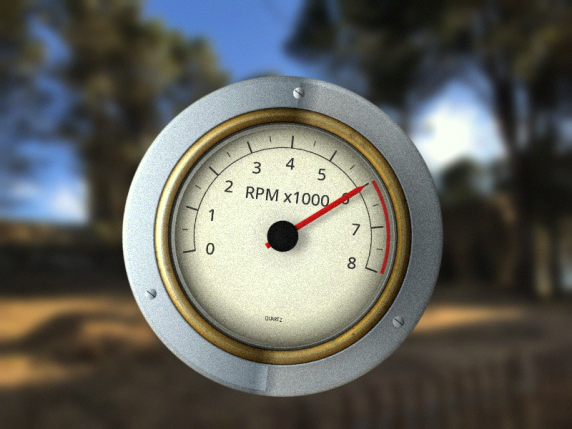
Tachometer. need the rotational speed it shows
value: 6000 rpm
